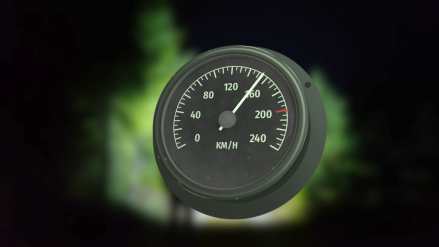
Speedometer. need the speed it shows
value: 155 km/h
